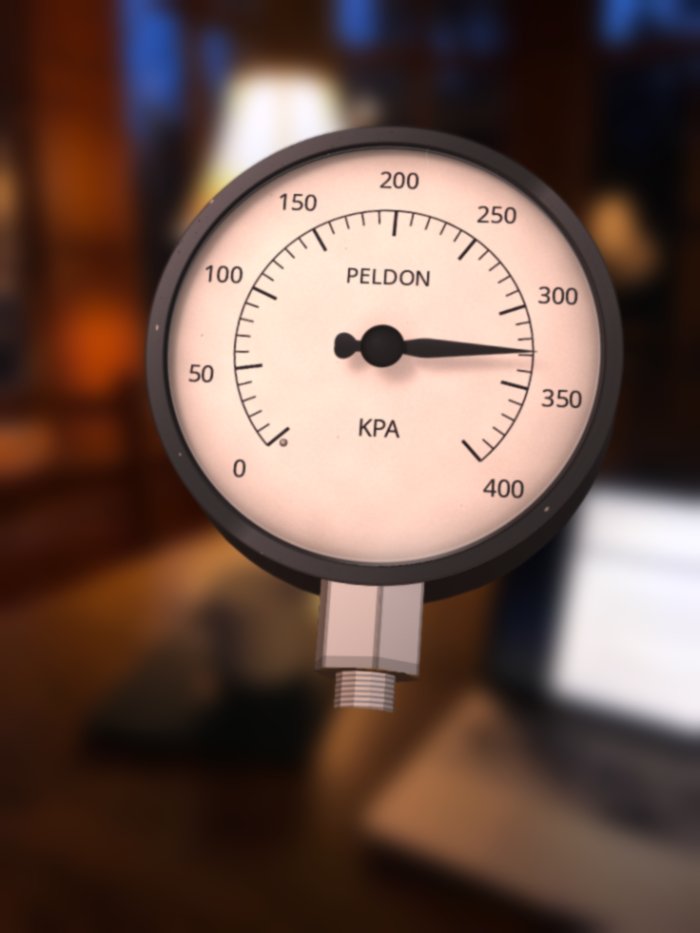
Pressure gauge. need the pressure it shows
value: 330 kPa
